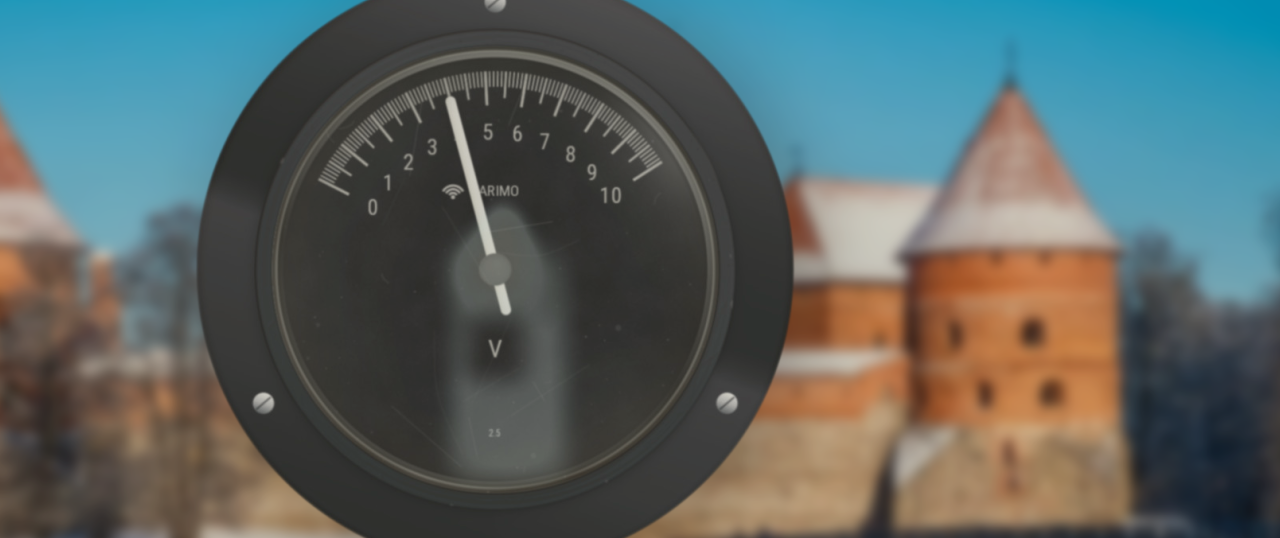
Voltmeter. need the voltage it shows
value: 4 V
